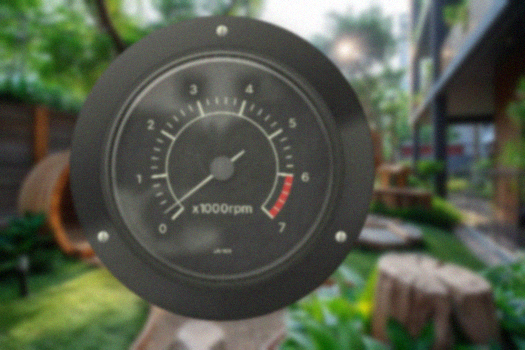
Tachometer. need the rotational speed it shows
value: 200 rpm
